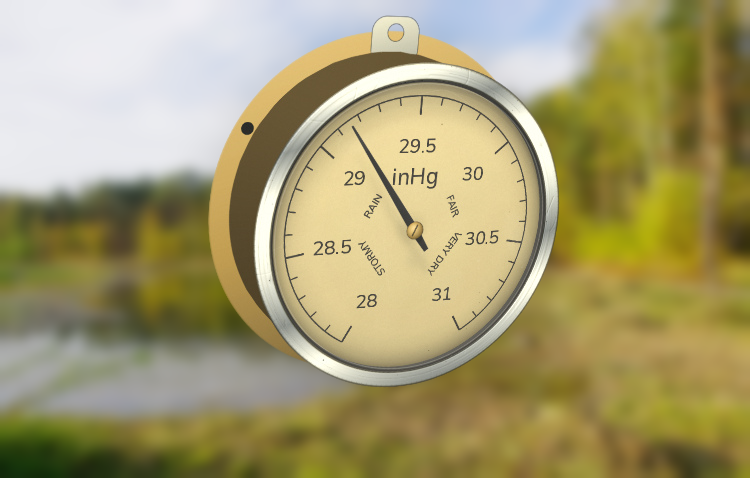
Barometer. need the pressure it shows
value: 29.15 inHg
